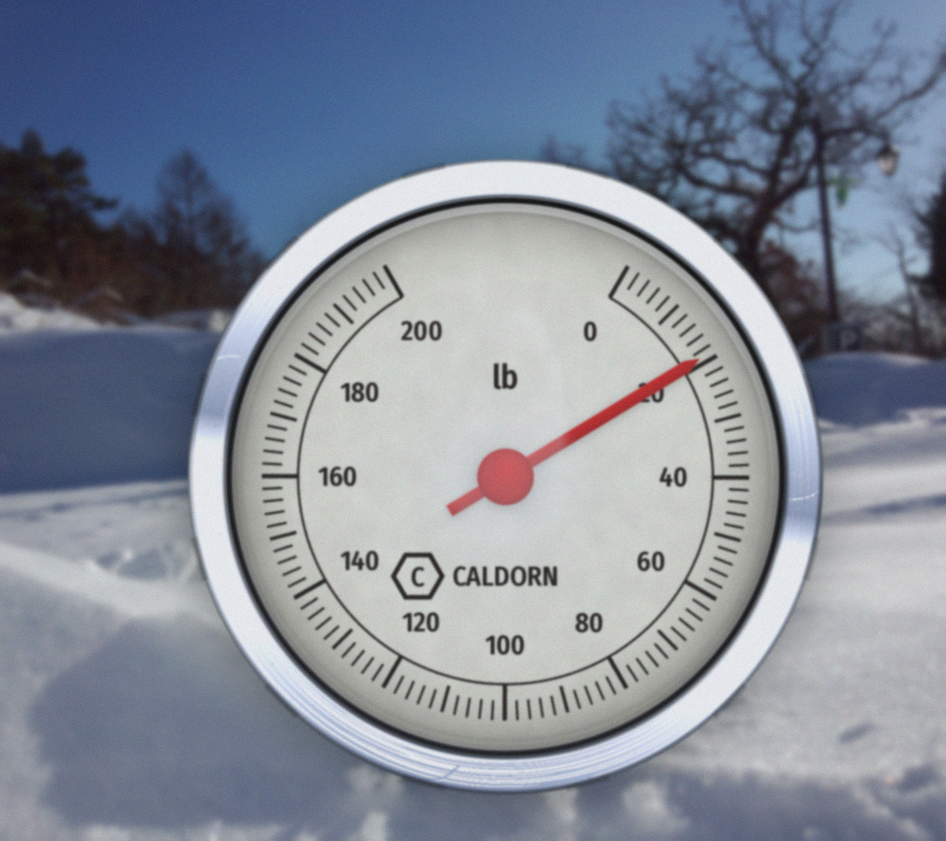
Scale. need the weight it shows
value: 19 lb
